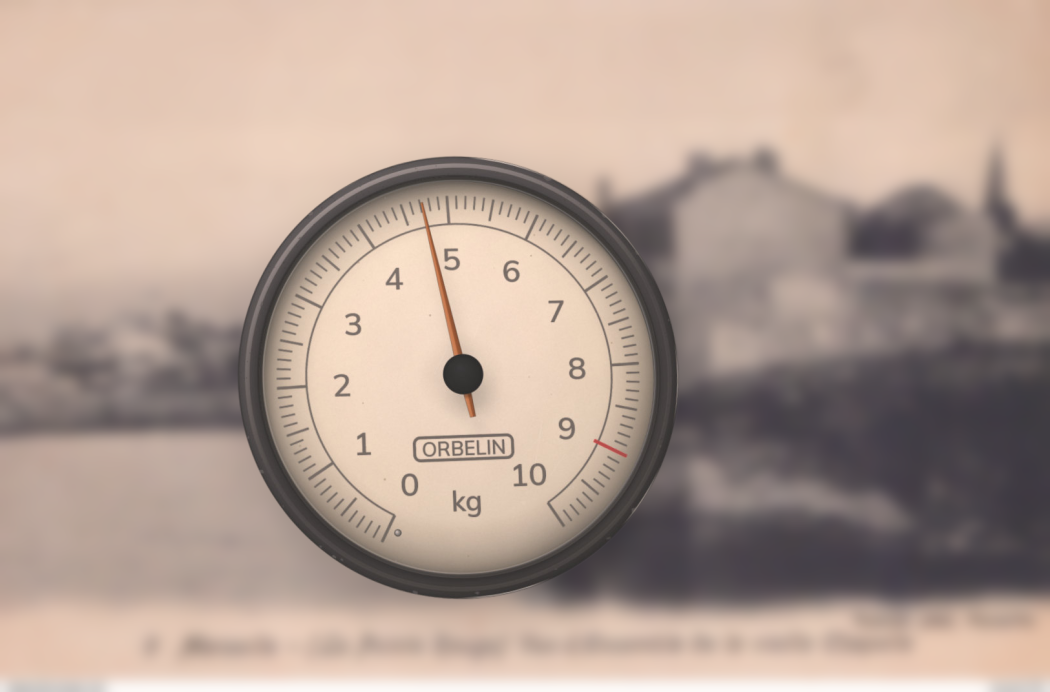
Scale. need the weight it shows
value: 4.7 kg
